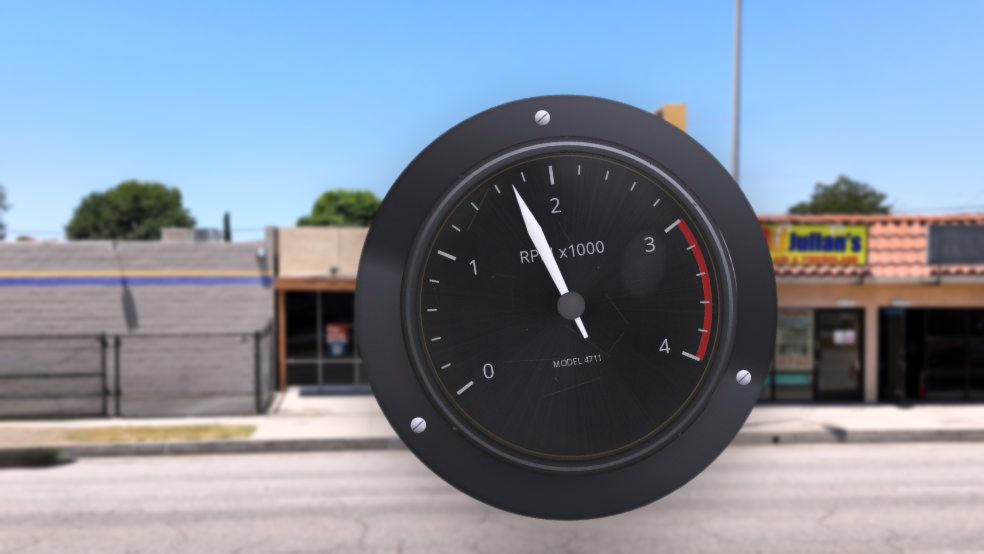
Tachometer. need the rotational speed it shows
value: 1700 rpm
